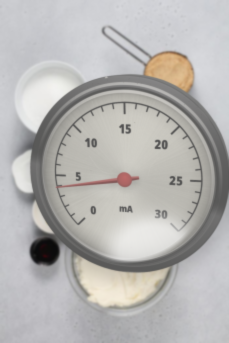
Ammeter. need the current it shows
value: 4 mA
